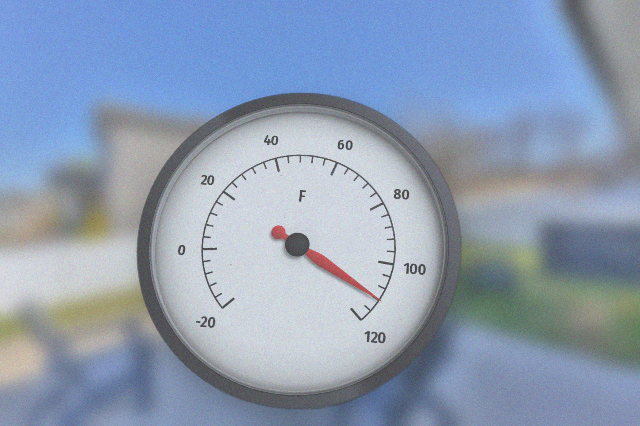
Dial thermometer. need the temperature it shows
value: 112 °F
